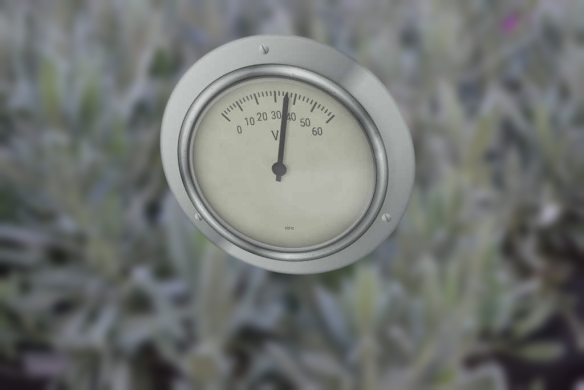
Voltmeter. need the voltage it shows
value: 36 V
